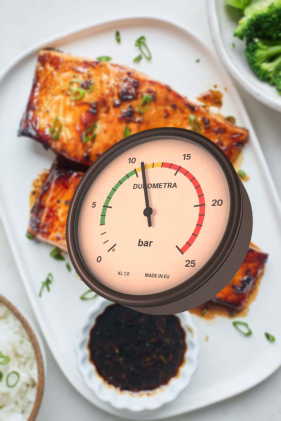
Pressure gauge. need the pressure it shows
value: 11 bar
